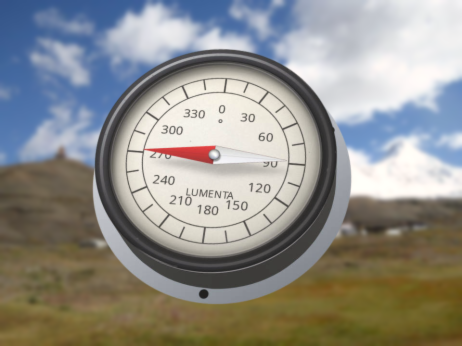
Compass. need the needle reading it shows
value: 270 °
